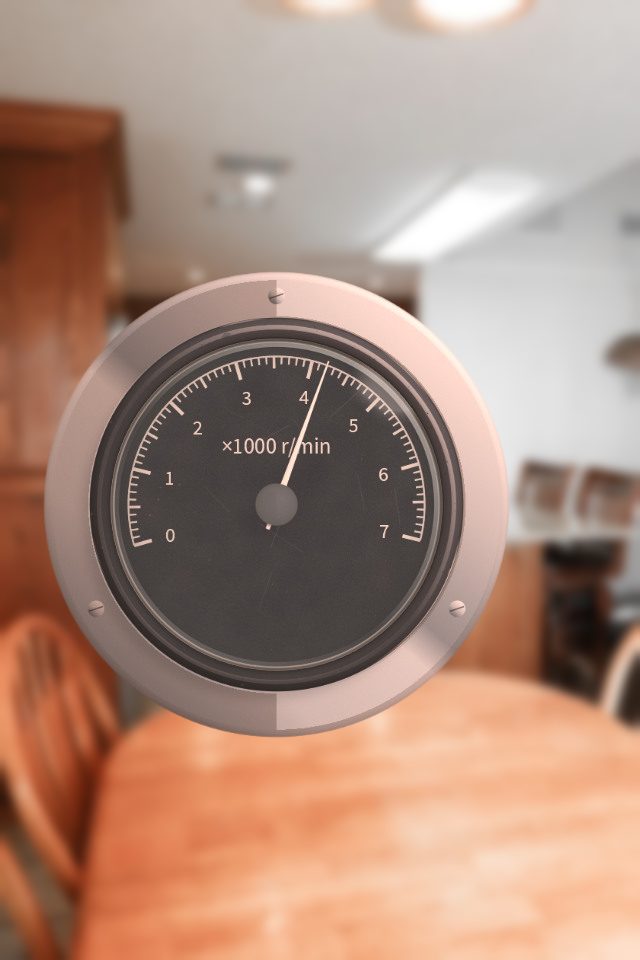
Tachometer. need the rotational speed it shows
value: 4200 rpm
